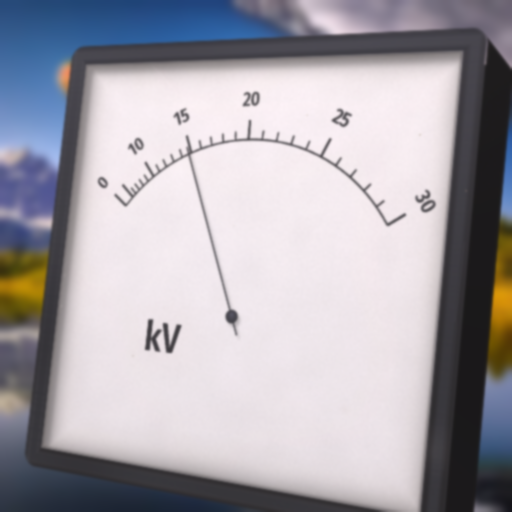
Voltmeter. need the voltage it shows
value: 15 kV
